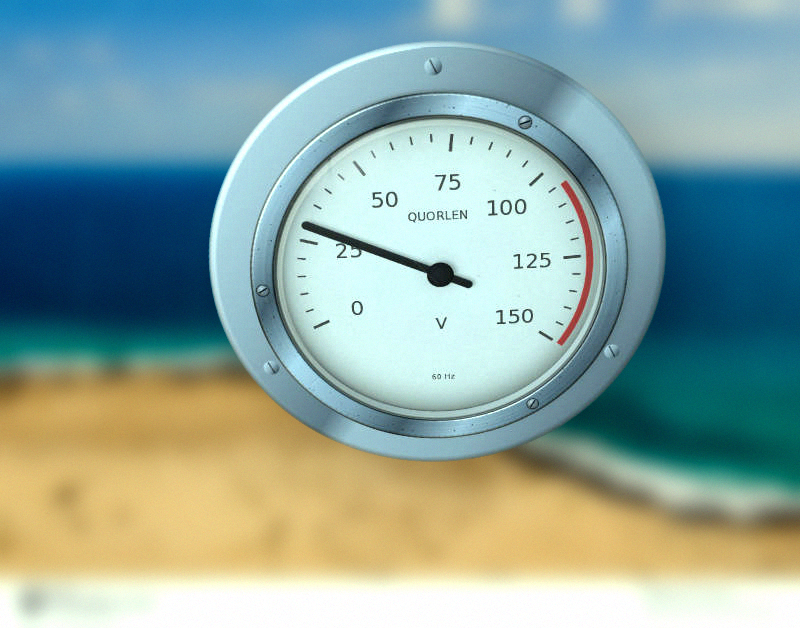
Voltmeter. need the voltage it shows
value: 30 V
